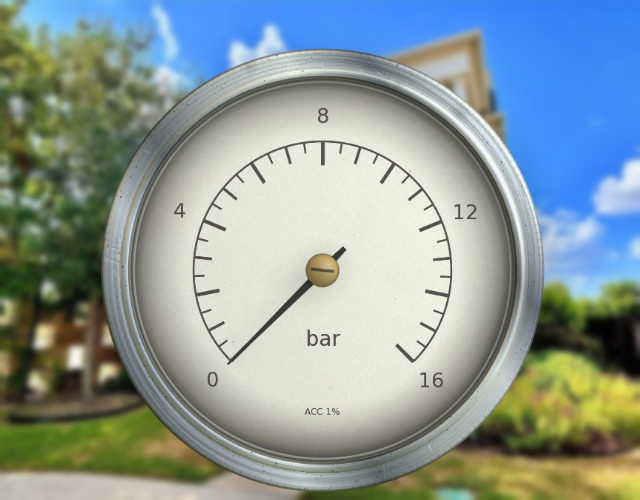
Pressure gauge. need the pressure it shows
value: 0 bar
